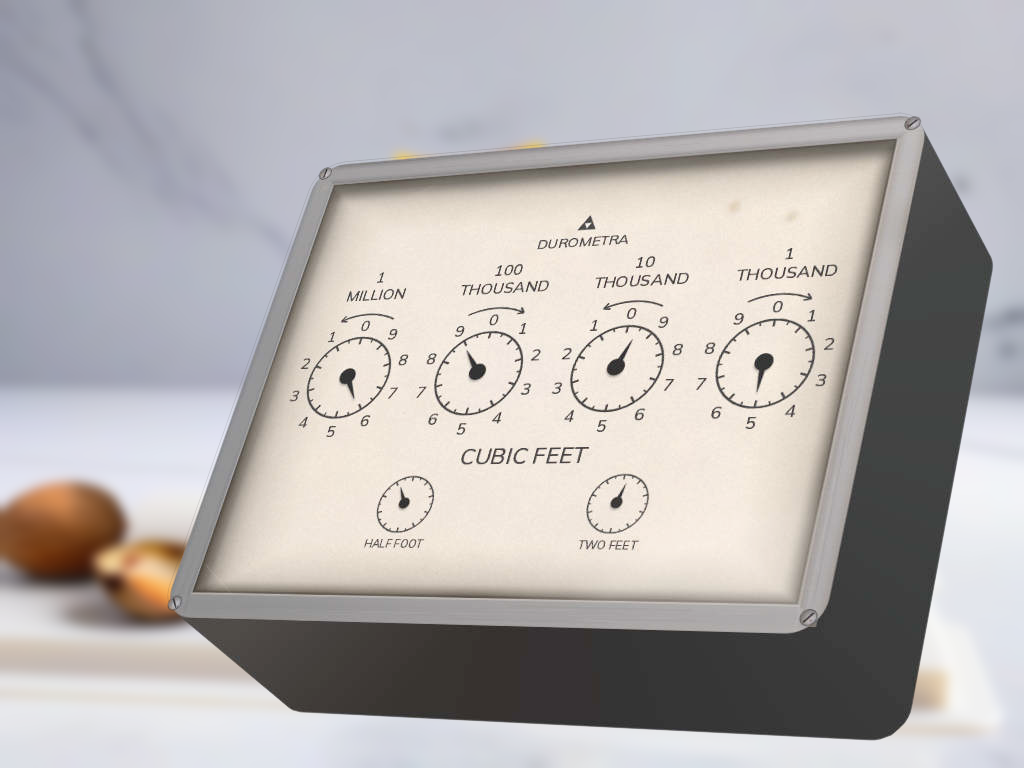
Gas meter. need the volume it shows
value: 589500 ft³
